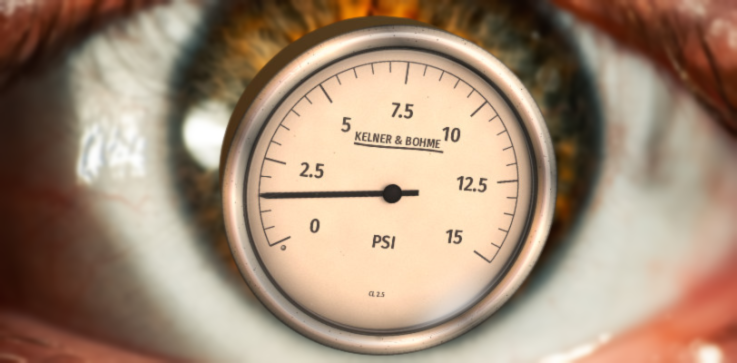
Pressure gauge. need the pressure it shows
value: 1.5 psi
